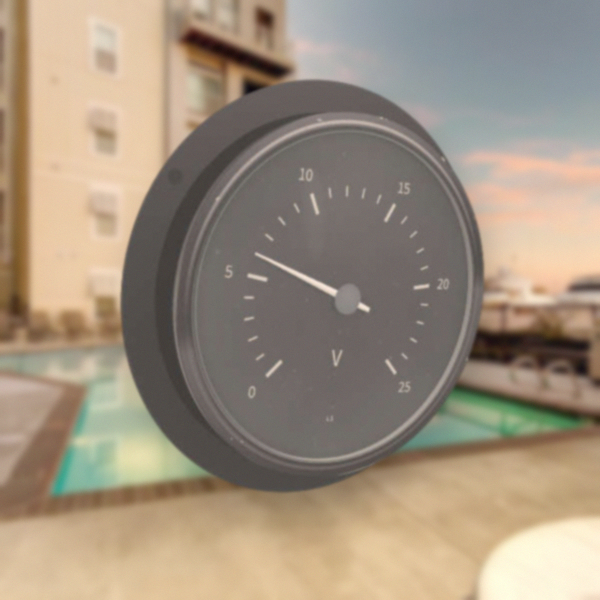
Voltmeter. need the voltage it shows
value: 6 V
